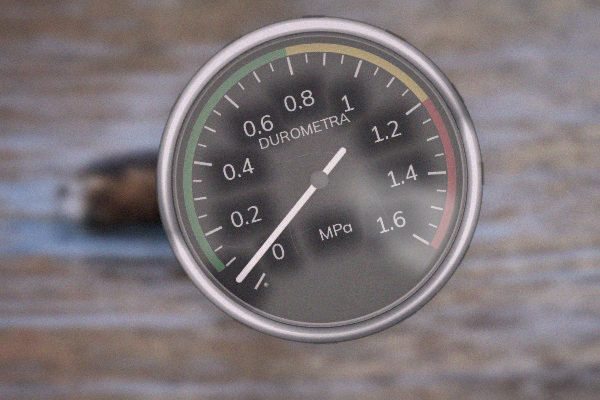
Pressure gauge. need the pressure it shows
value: 0.05 MPa
